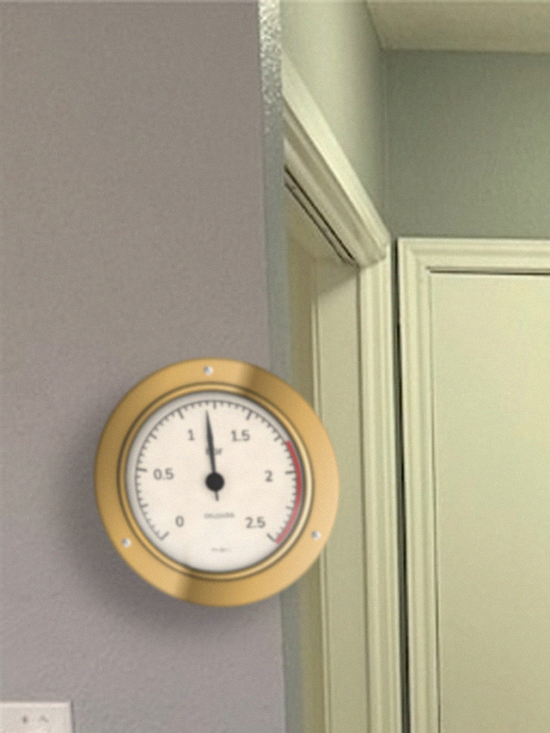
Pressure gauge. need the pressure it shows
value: 1.2 bar
